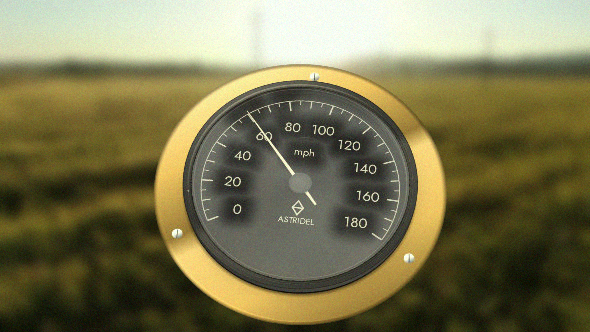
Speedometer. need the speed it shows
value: 60 mph
